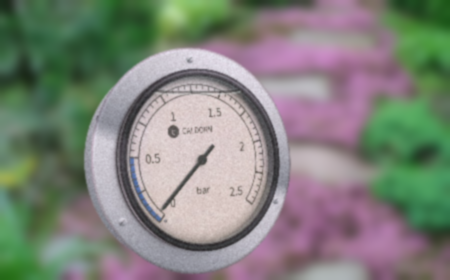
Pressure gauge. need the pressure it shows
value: 0.05 bar
